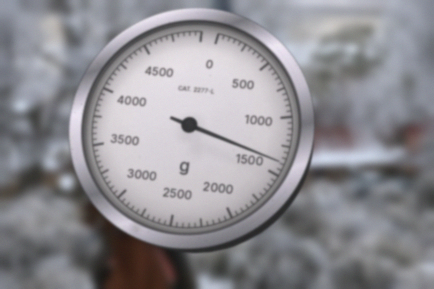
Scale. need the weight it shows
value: 1400 g
